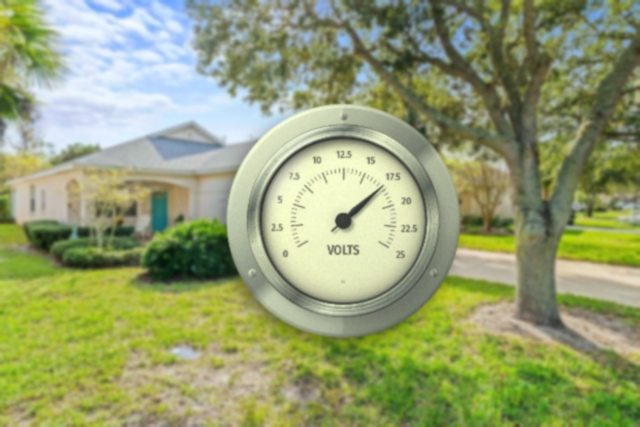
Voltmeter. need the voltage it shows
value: 17.5 V
